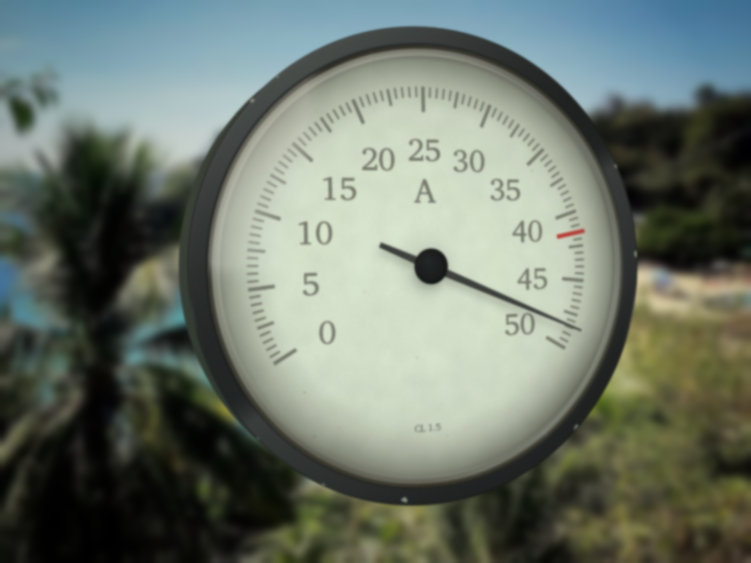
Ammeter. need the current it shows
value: 48.5 A
